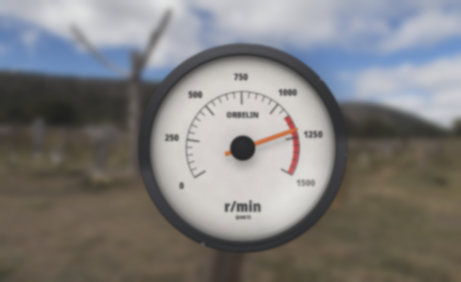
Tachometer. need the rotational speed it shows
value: 1200 rpm
